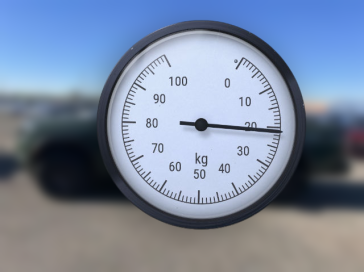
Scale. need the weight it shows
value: 21 kg
